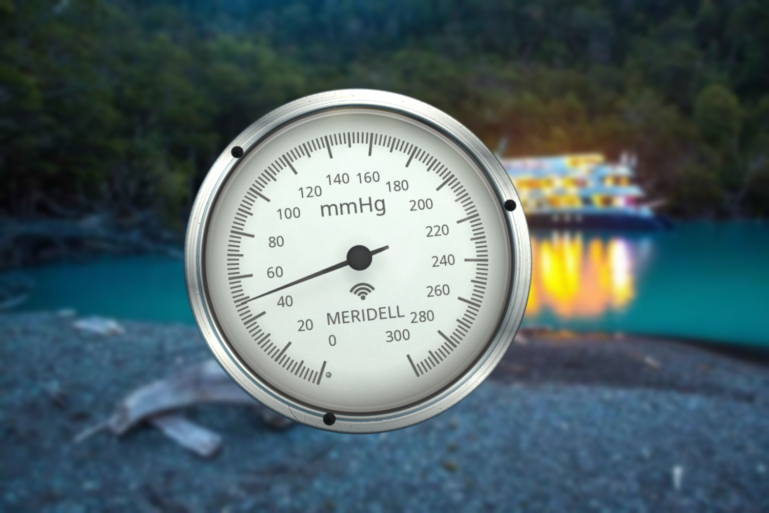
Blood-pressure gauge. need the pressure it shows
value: 48 mmHg
